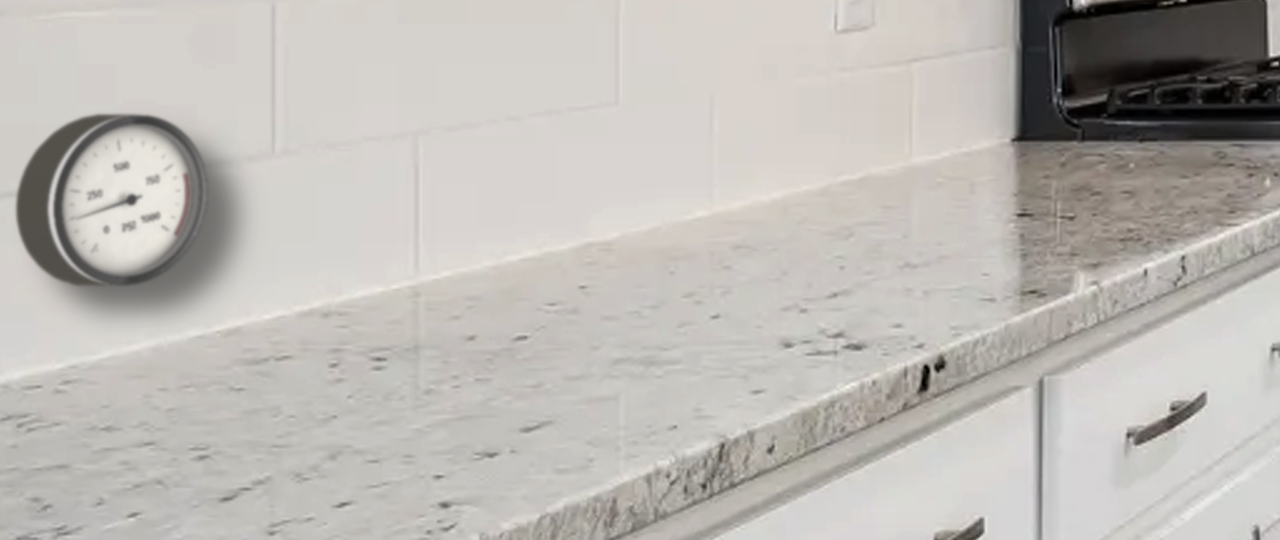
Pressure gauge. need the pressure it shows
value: 150 psi
